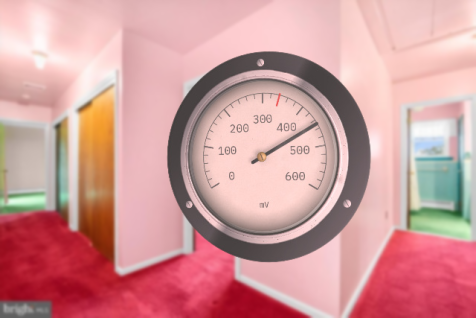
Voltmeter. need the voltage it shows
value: 450 mV
